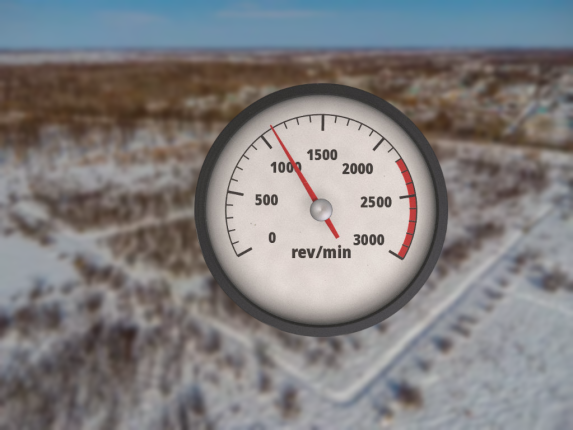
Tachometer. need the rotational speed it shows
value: 1100 rpm
